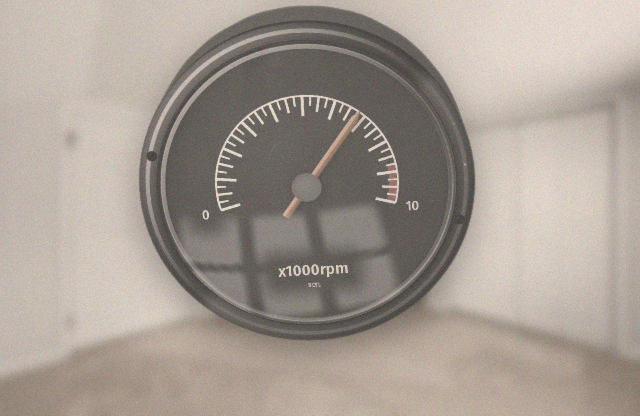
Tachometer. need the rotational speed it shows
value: 6750 rpm
